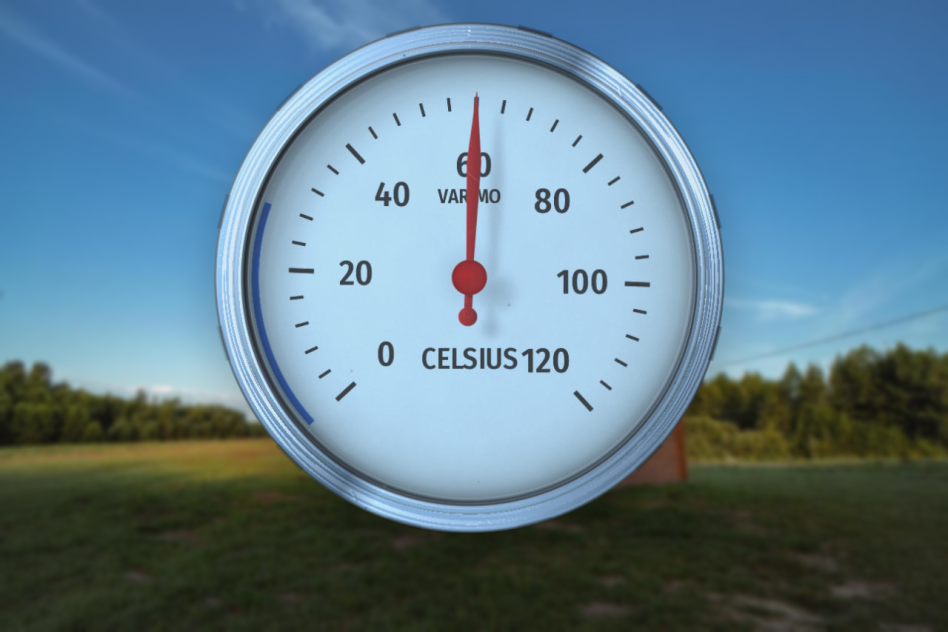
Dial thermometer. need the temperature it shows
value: 60 °C
